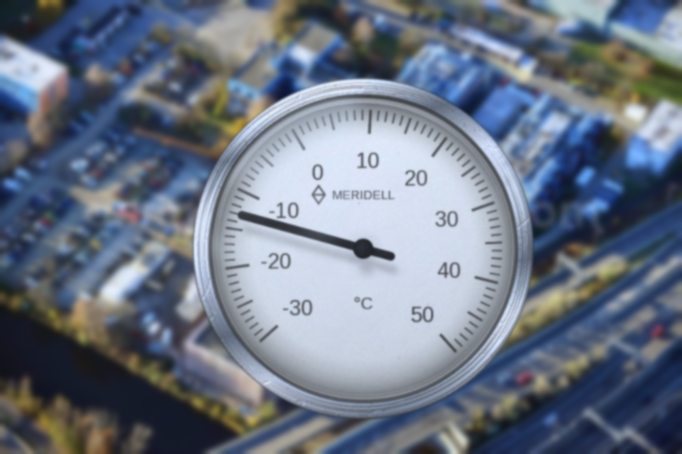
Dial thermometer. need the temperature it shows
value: -13 °C
